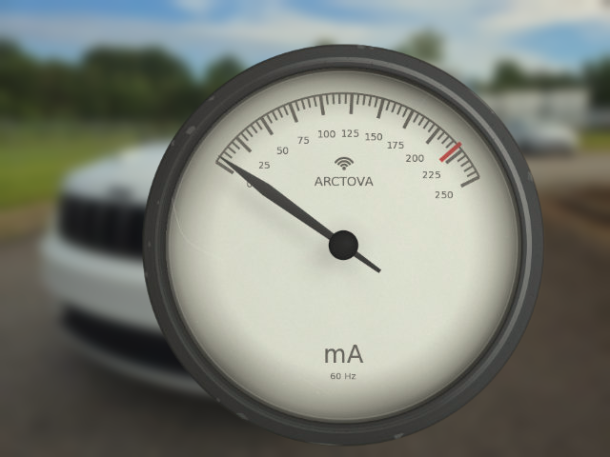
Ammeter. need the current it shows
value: 5 mA
